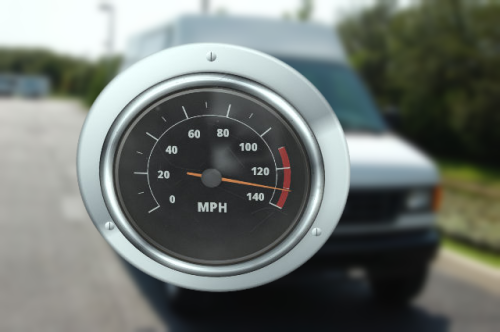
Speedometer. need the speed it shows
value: 130 mph
